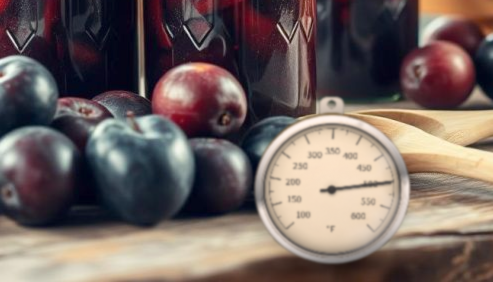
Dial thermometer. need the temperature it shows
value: 500 °F
